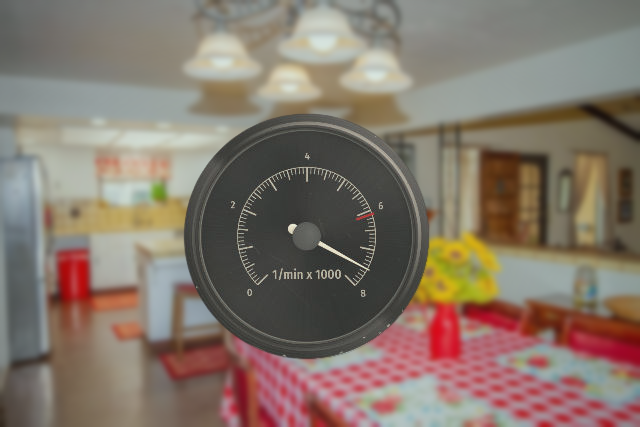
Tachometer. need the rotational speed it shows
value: 7500 rpm
